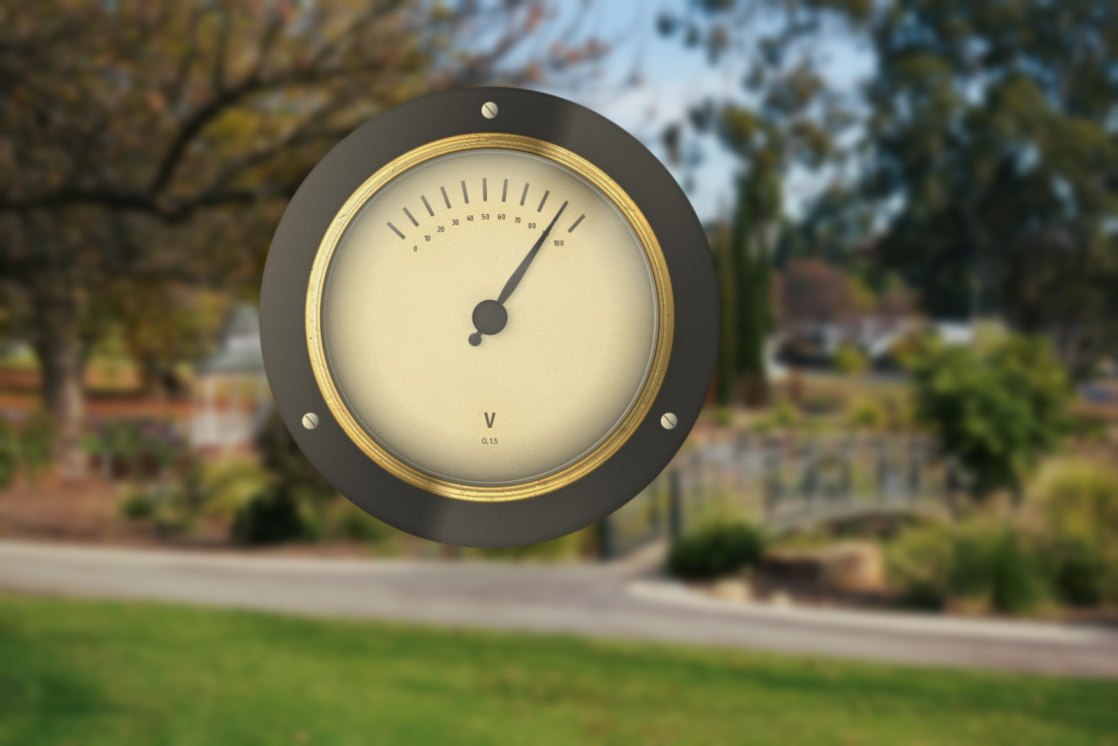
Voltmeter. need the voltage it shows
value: 90 V
